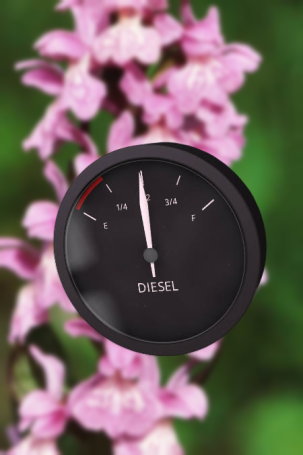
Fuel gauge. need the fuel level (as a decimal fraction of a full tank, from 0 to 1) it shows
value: 0.5
